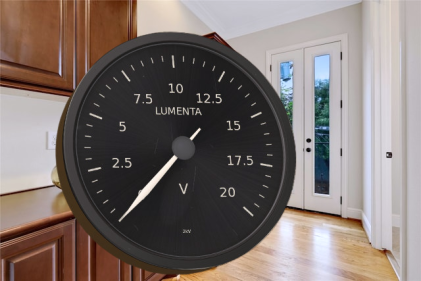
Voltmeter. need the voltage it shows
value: 0 V
